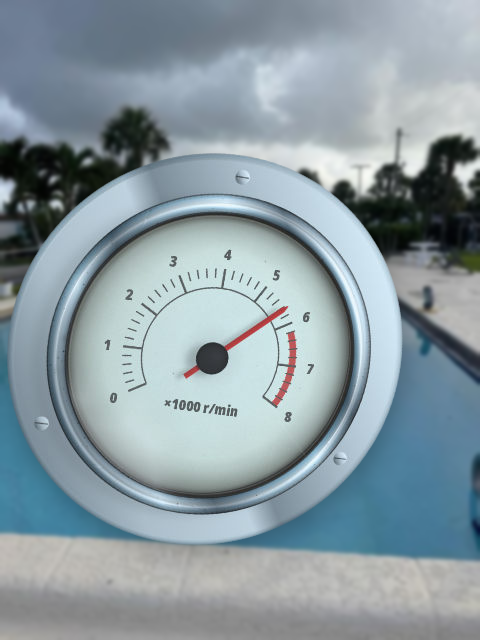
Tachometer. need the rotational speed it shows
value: 5600 rpm
